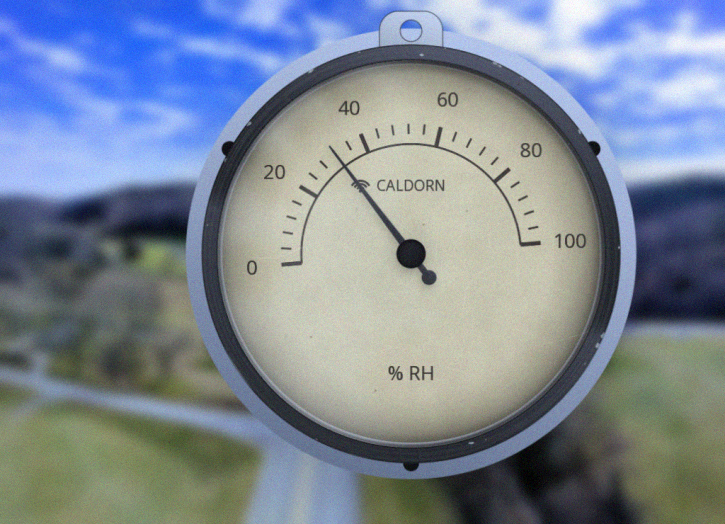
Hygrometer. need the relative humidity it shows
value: 32 %
